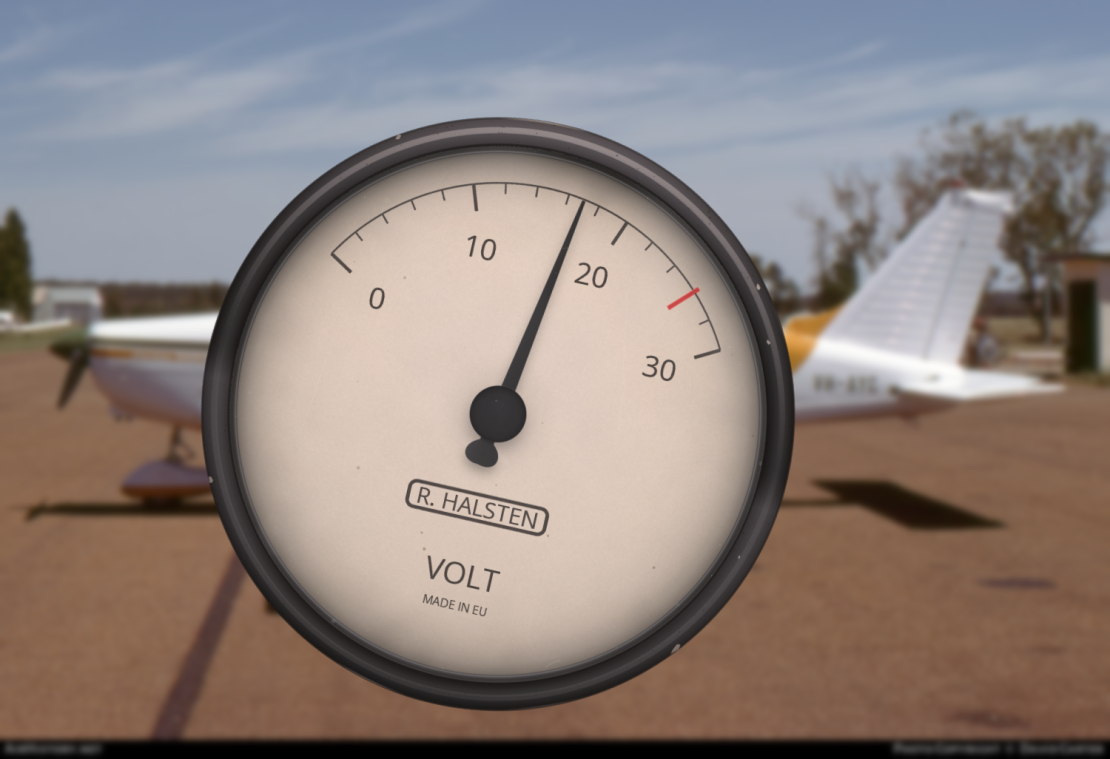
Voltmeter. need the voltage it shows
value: 17 V
